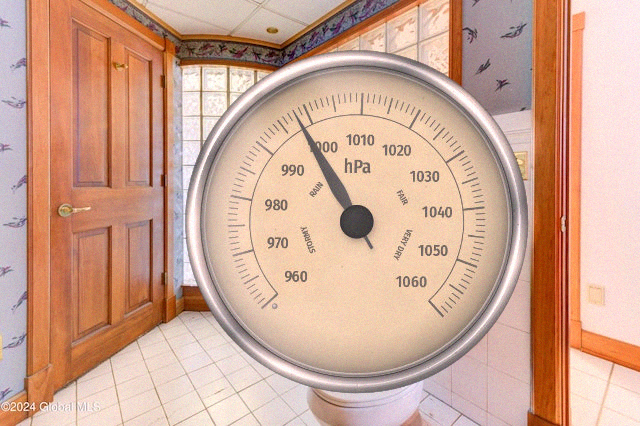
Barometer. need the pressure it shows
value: 998 hPa
